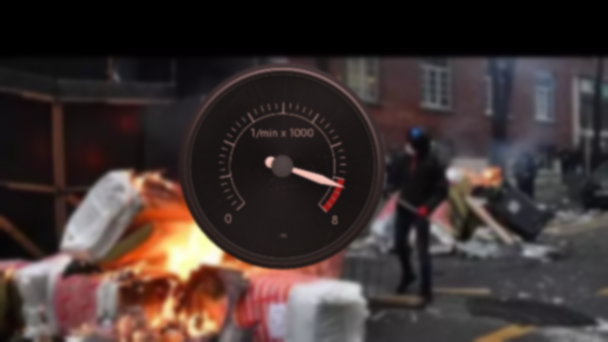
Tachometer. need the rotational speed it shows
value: 7200 rpm
